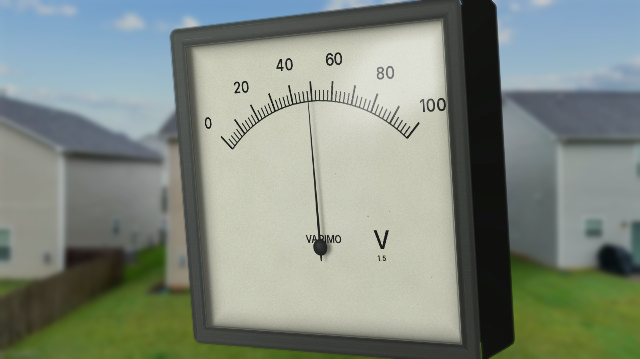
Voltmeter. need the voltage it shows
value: 50 V
